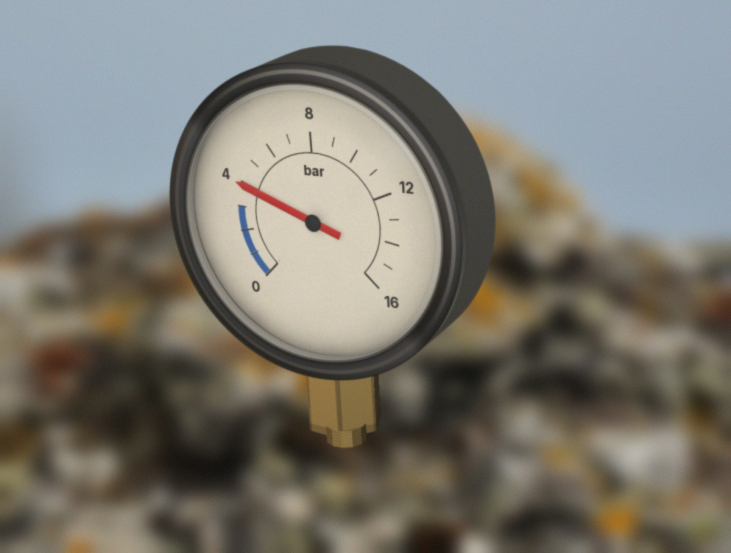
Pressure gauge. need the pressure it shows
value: 4 bar
